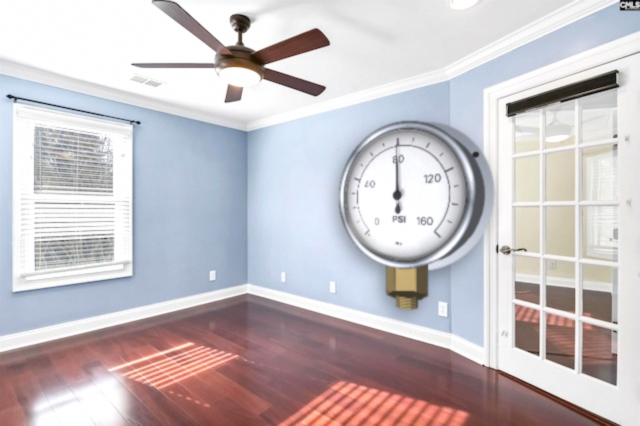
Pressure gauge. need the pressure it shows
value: 80 psi
